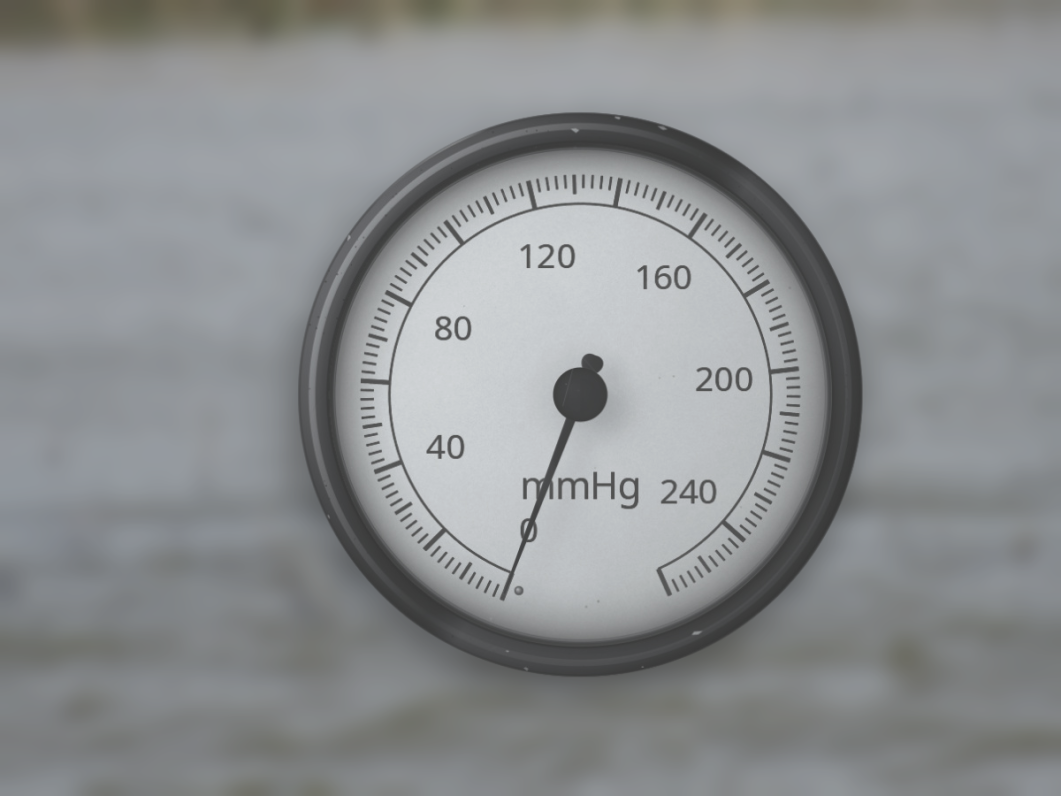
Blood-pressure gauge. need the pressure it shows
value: 0 mmHg
